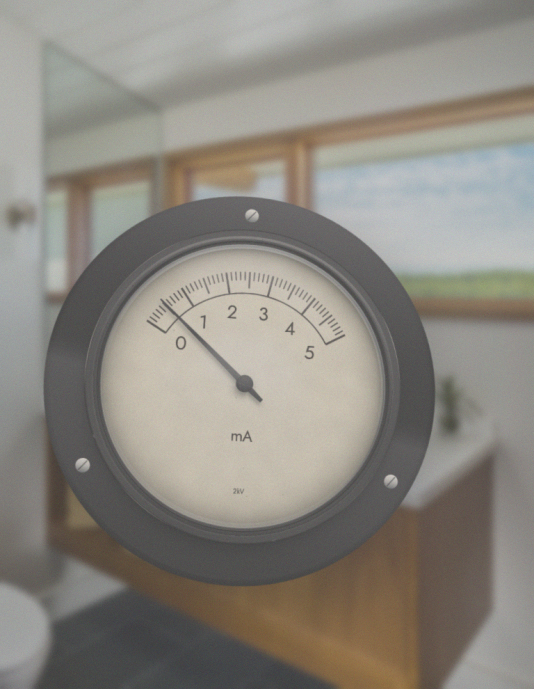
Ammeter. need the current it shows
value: 0.5 mA
